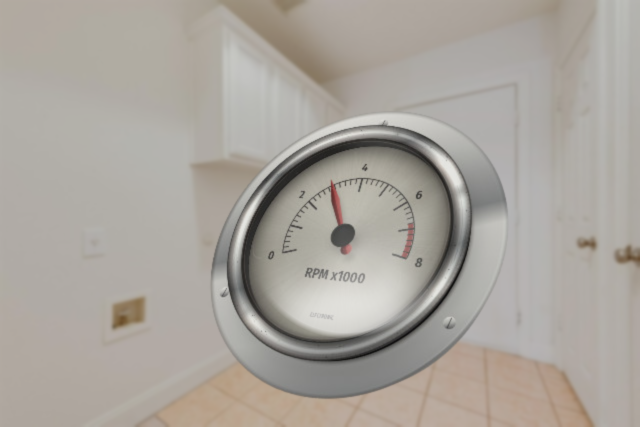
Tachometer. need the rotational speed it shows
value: 3000 rpm
